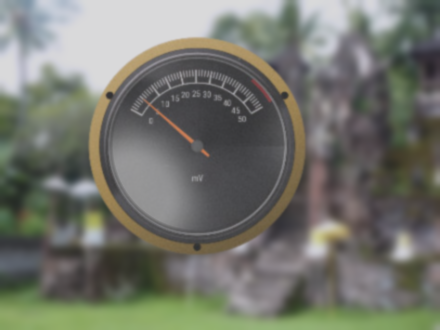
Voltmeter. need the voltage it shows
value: 5 mV
